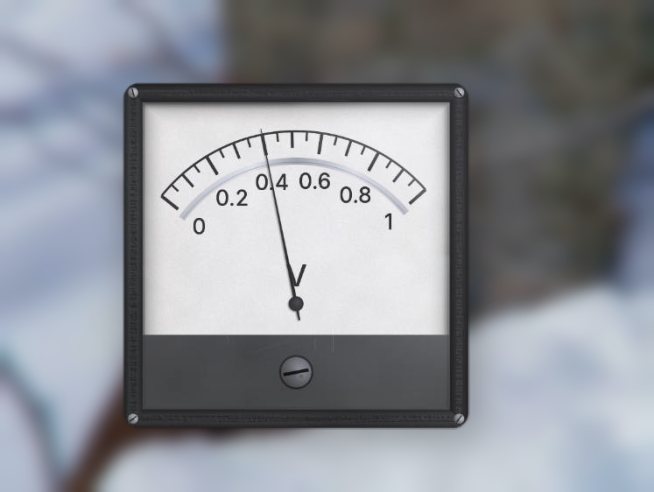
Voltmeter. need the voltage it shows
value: 0.4 V
